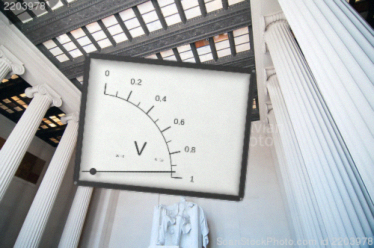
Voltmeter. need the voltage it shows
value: 0.95 V
